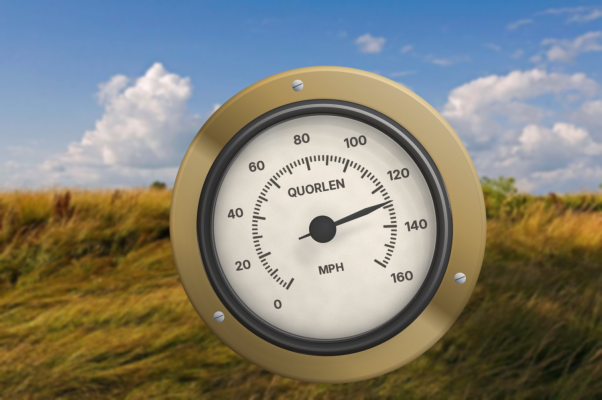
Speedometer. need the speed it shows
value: 128 mph
